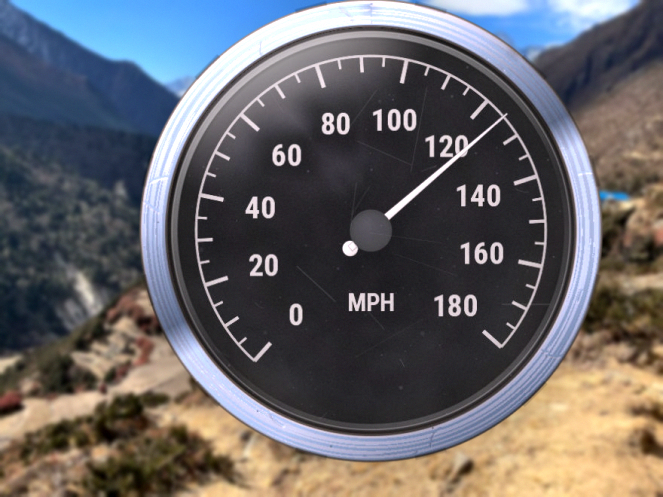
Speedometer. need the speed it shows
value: 125 mph
